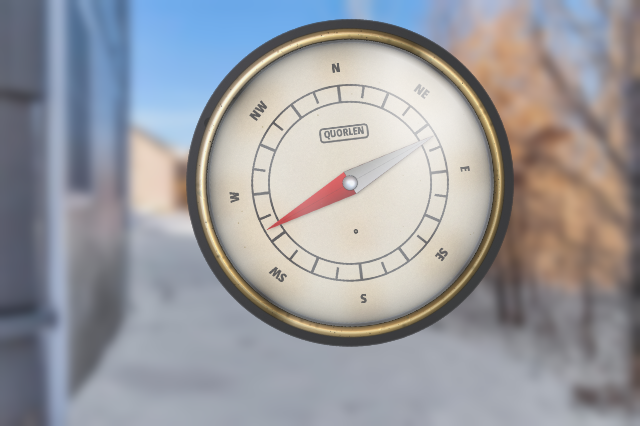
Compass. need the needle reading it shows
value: 247.5 °
